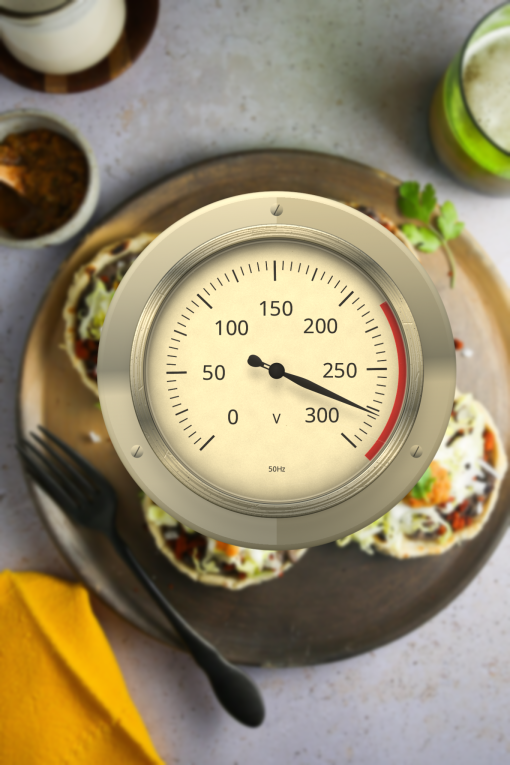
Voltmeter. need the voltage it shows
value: 277.5 V
